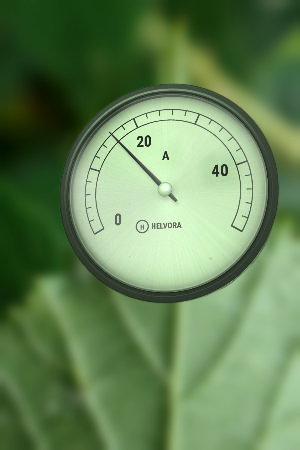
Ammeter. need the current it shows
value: 16 A
